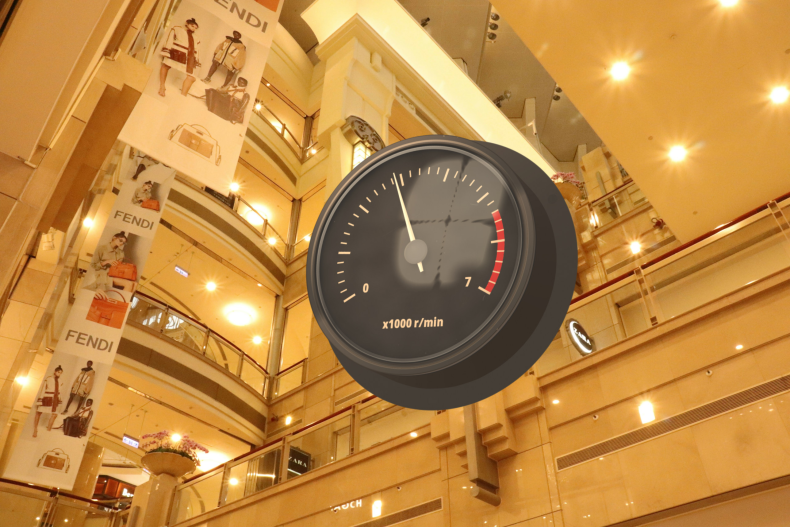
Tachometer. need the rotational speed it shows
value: 2900 rpm
